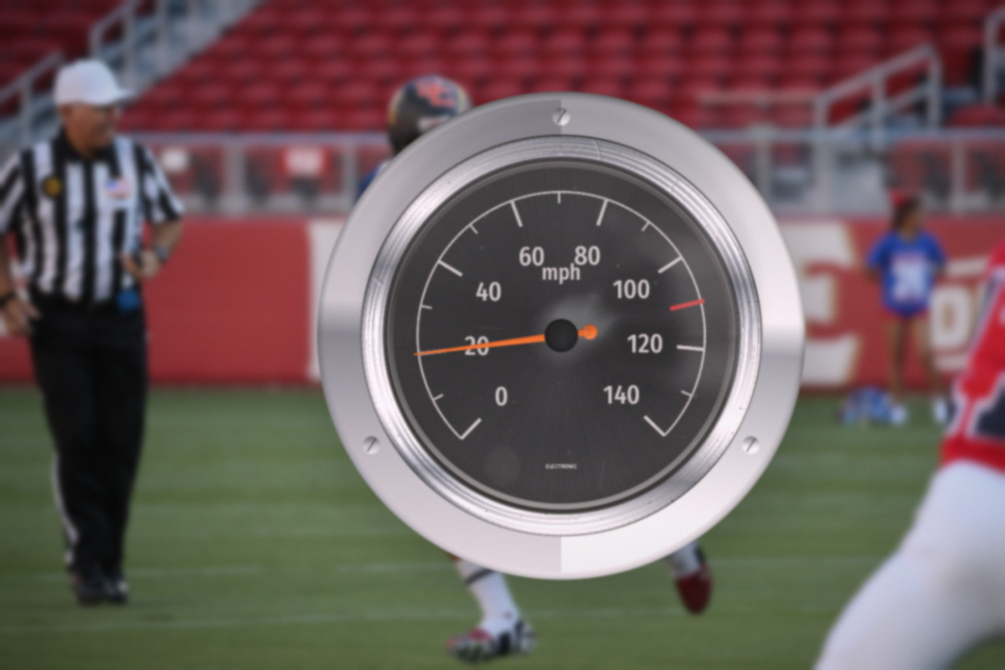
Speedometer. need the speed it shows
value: 20 mph
